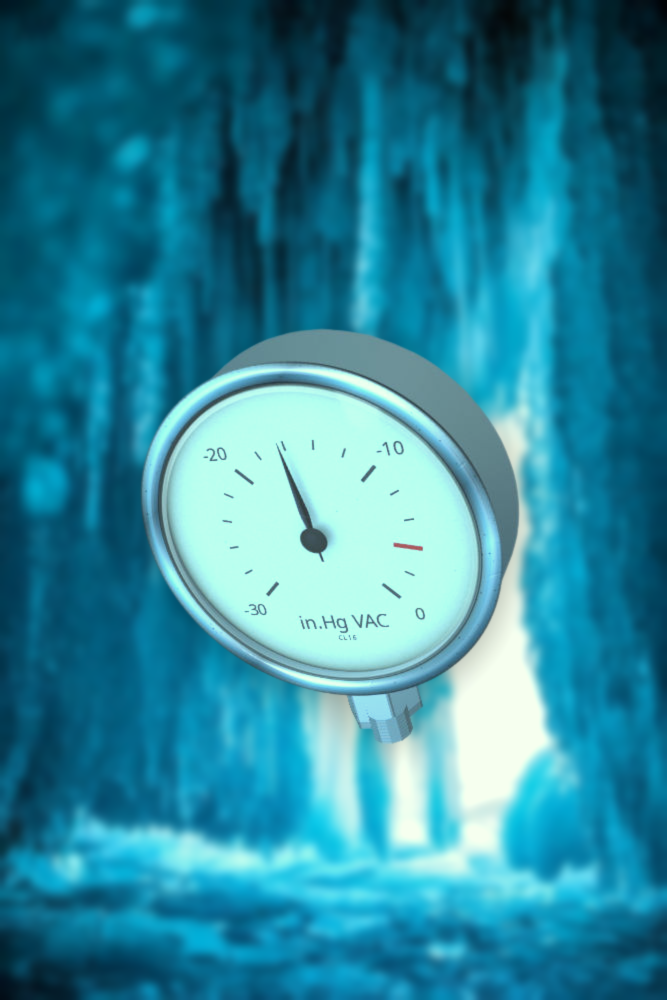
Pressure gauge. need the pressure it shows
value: -16 inHg
